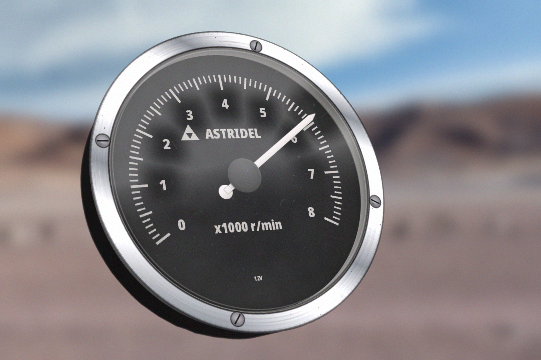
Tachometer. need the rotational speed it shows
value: 5900 rpm
